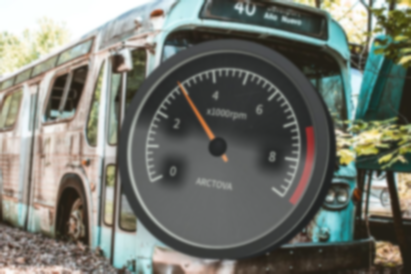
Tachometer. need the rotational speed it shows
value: 3000 rpm
